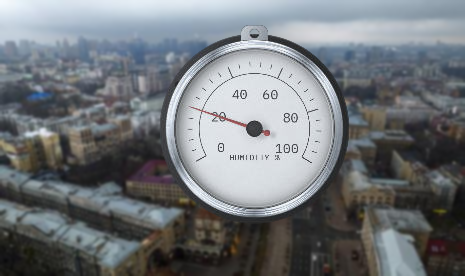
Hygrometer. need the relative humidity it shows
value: 20 %
